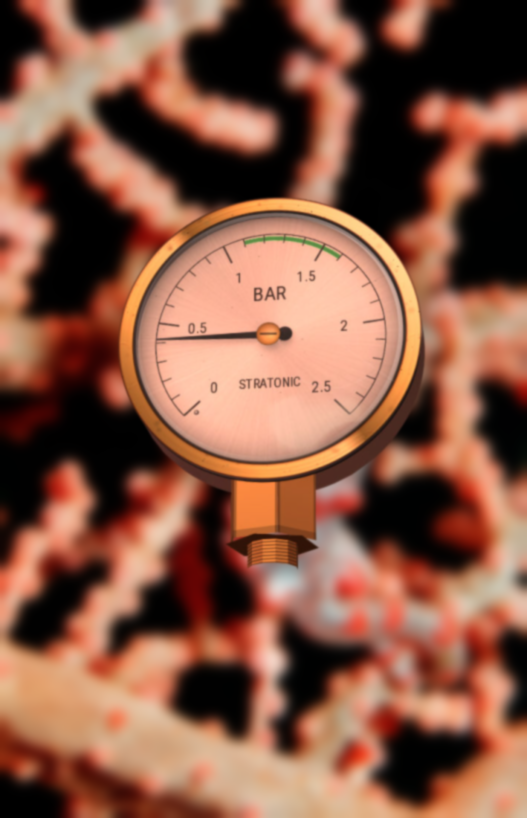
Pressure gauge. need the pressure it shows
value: 0.4 bar
